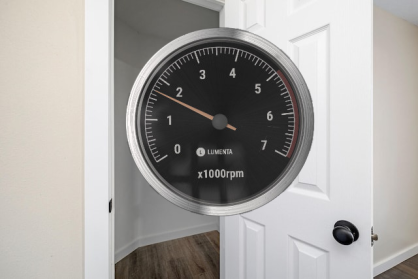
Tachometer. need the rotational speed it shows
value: 1700 rpm
